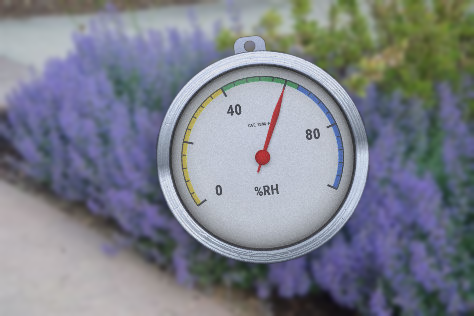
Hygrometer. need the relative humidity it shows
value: 60 %
